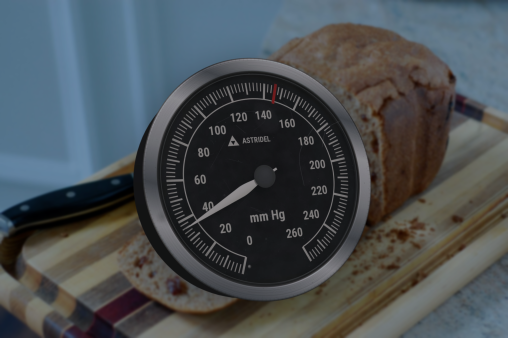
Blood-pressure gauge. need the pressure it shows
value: 36 mmHg
